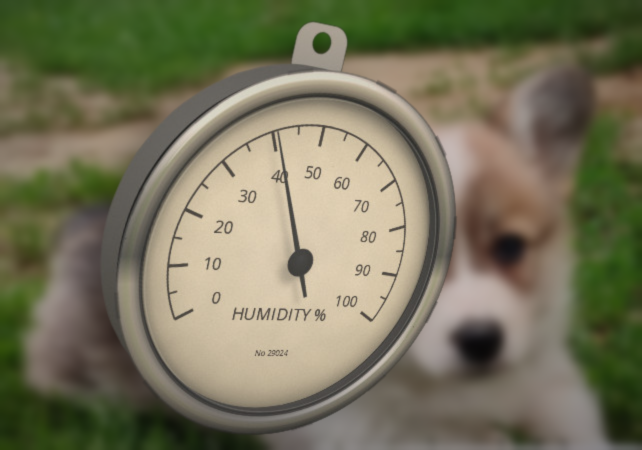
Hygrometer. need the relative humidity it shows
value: 40 %
